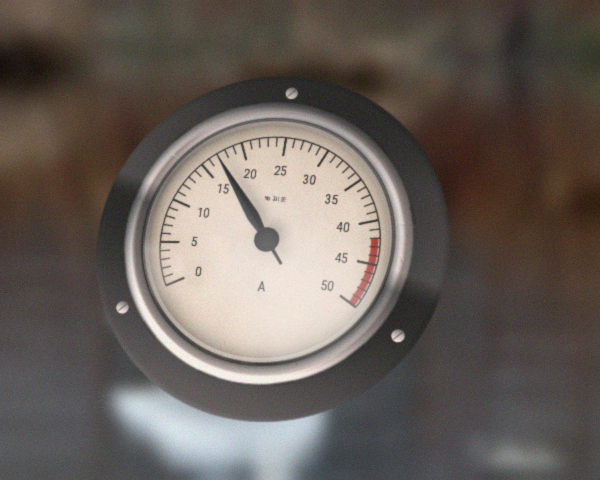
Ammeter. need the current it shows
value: 17 A
